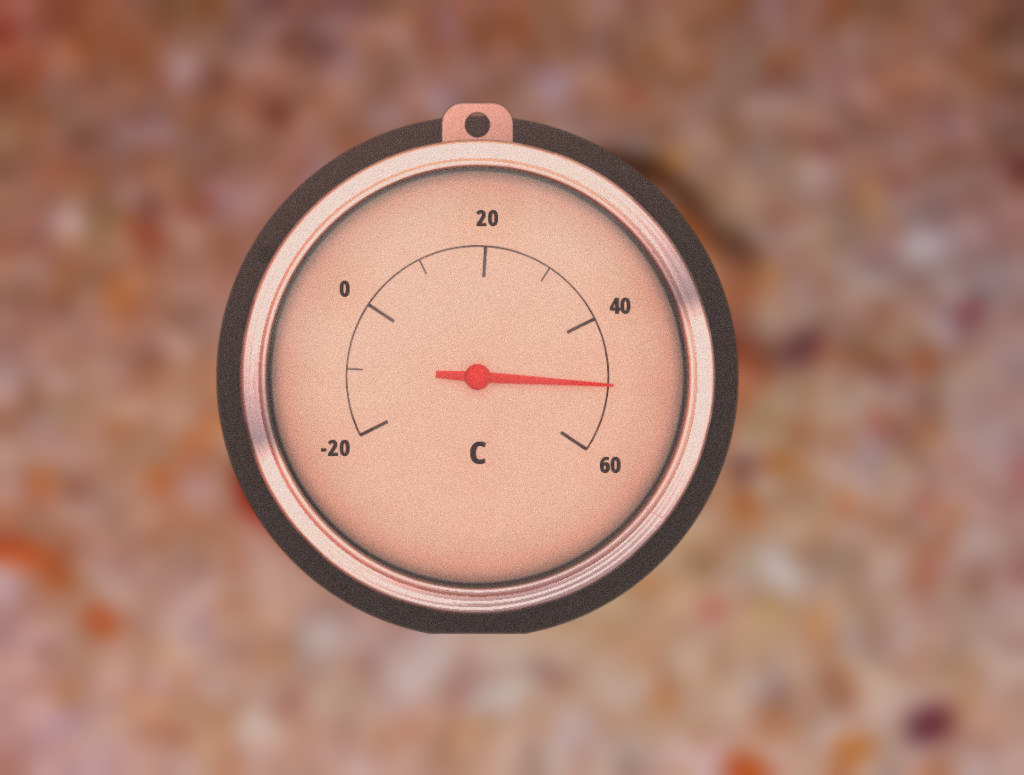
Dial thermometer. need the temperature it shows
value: 50 °C
